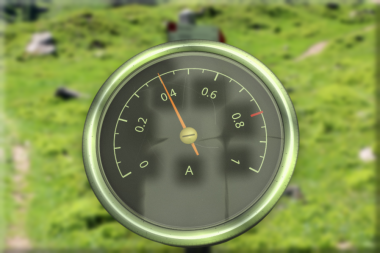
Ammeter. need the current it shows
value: 0.4 A
